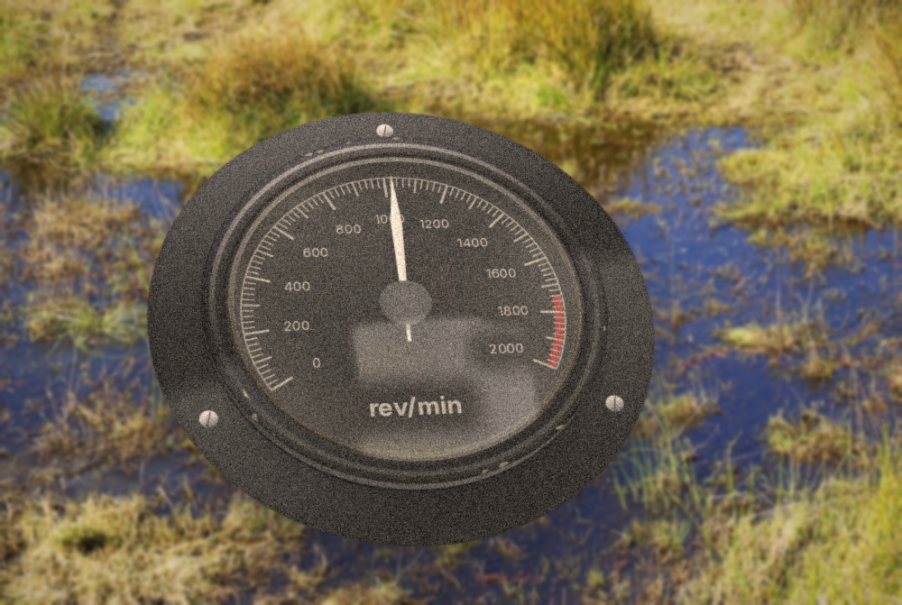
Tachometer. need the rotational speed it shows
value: 1020 rpm
